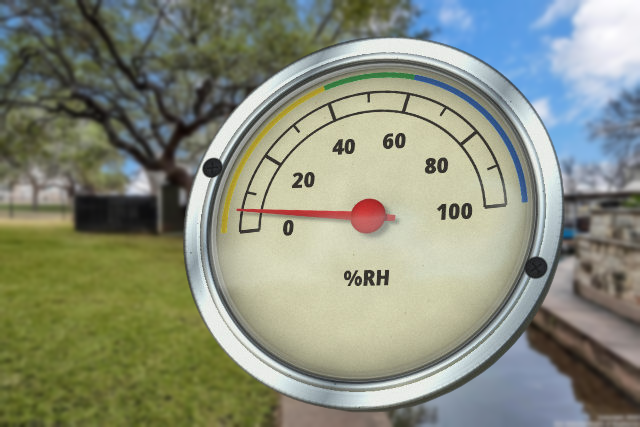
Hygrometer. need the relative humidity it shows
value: 5 %
